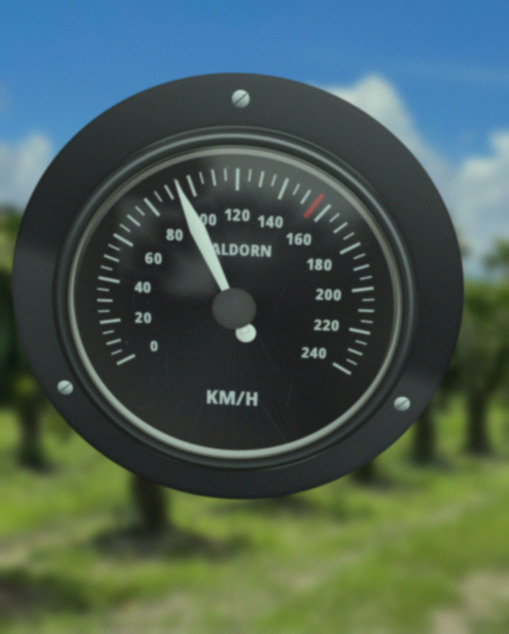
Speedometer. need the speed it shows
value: 95 km/h
